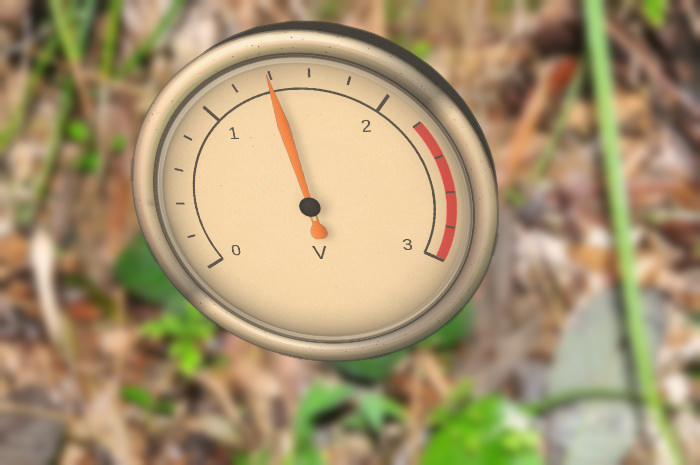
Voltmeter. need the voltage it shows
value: 1.4 V
